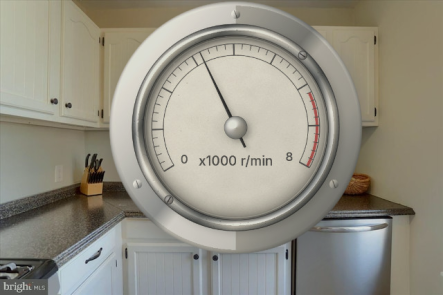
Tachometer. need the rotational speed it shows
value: 3200 rpm
